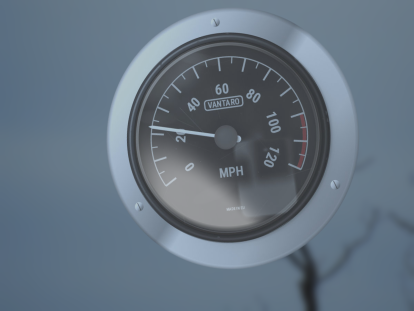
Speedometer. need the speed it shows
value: 22.5 mph
